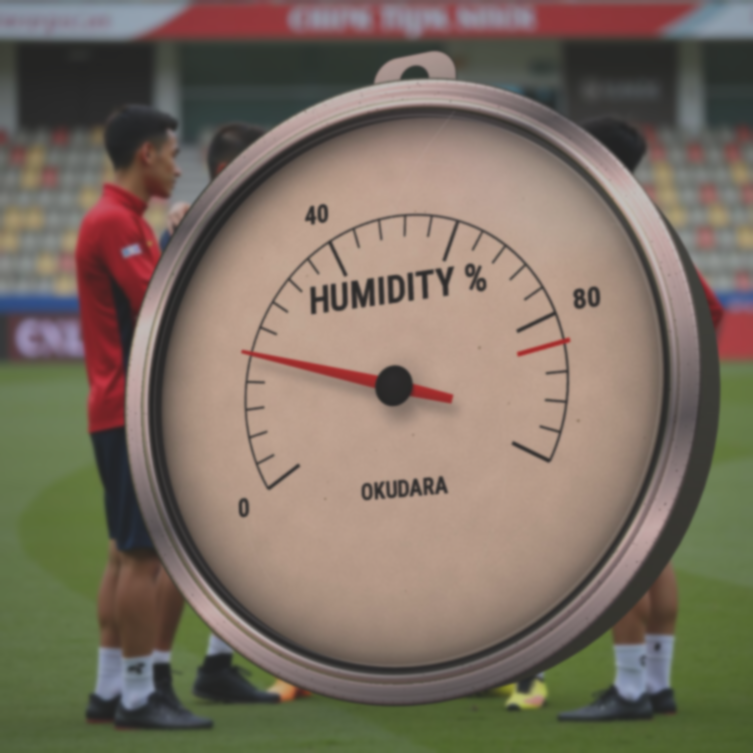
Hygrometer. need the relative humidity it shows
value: 20 %
